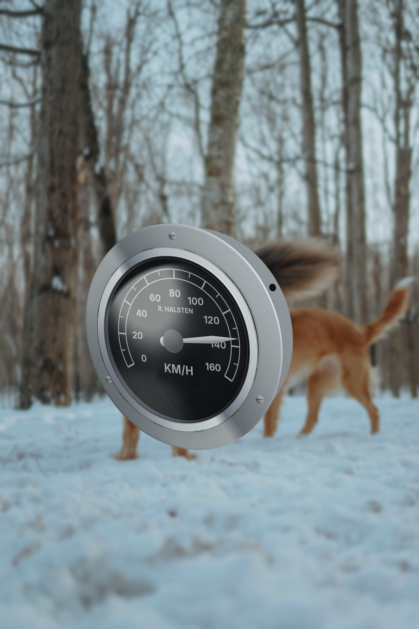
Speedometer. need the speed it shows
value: 135 km/h
